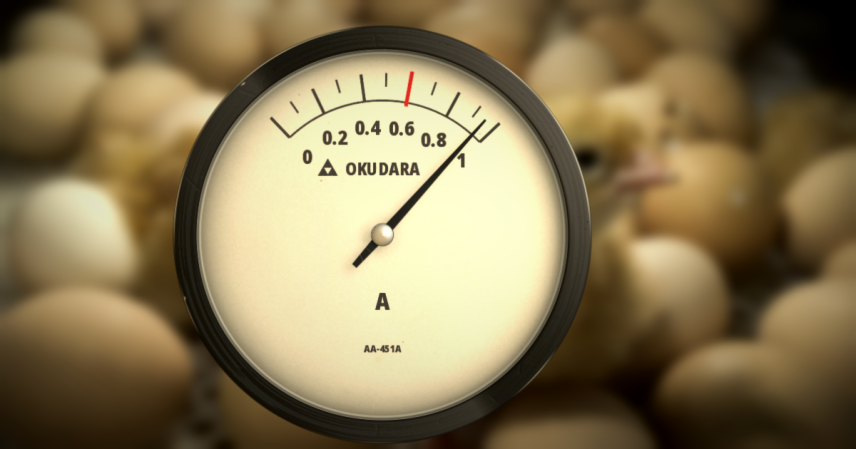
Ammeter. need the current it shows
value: 0.95 A
